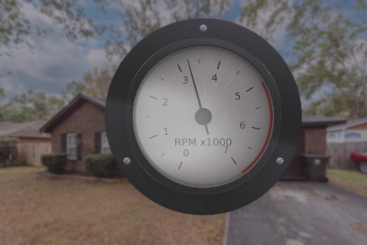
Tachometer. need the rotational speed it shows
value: 3250 rpm
